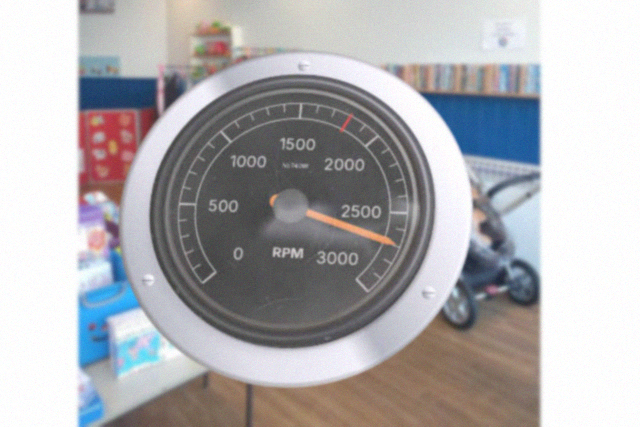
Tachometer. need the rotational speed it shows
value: 2700 rpm
